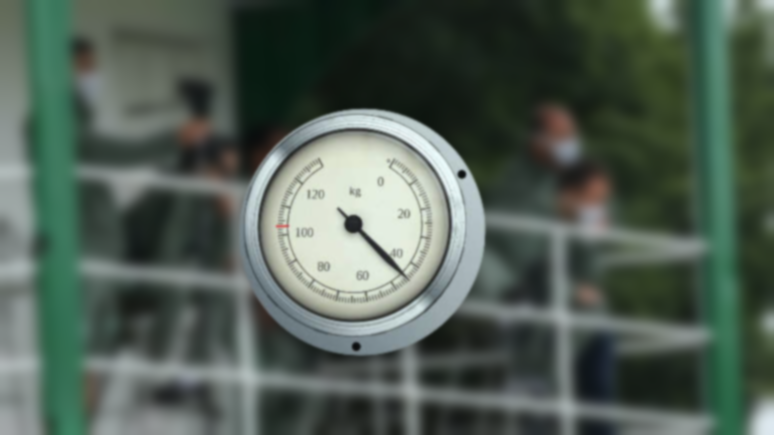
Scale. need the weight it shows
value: 45 kg
